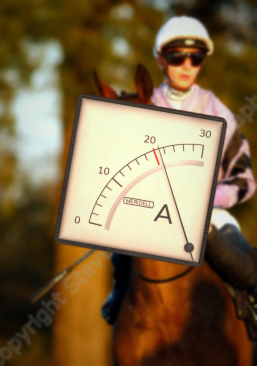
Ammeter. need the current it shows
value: 21 A
